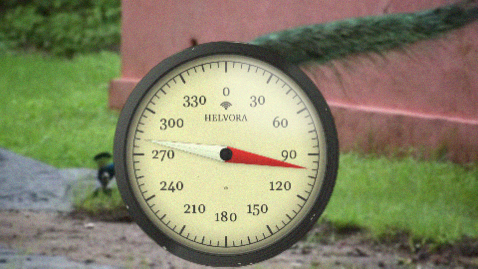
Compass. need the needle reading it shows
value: 100 °
